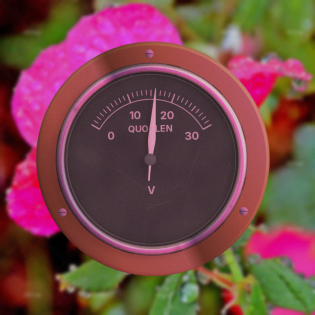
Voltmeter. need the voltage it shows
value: 16 V
